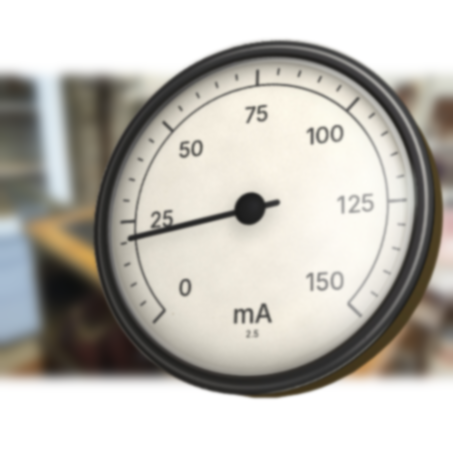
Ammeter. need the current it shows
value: 20 mA
